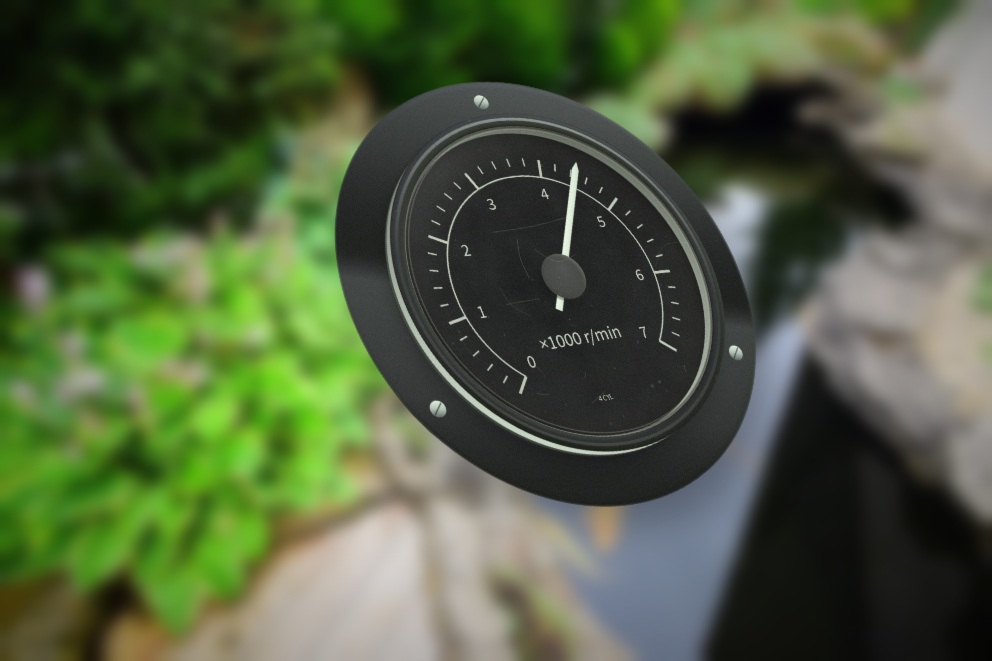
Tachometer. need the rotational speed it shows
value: 4400 rpm
